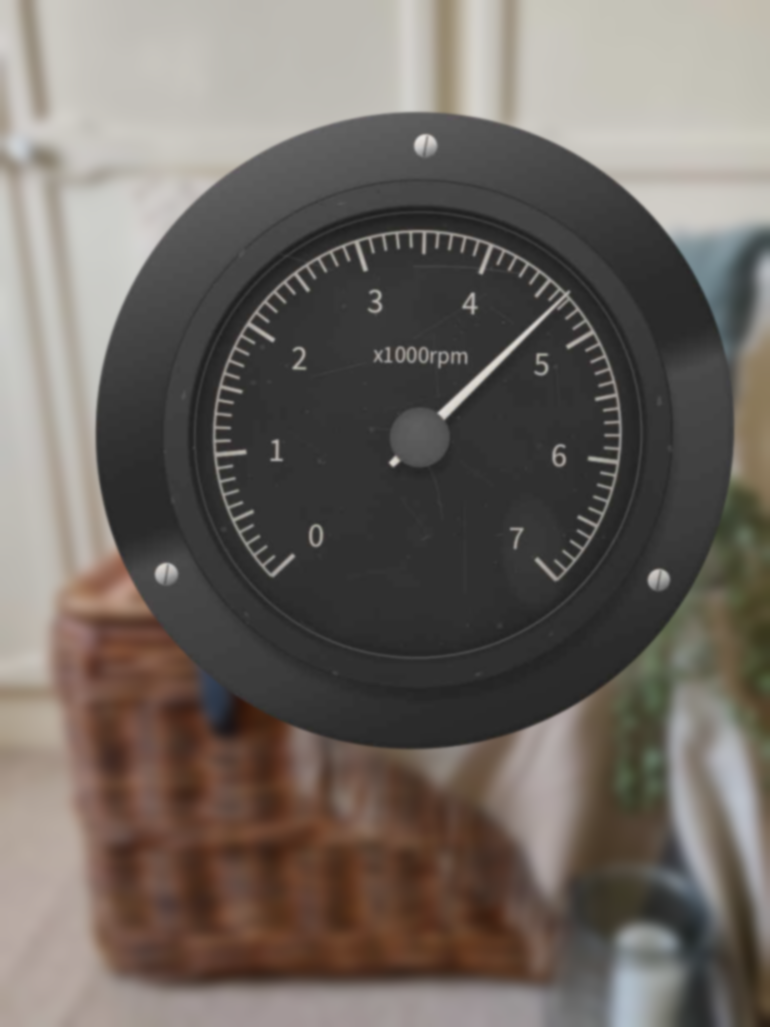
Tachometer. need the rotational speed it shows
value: 4650 rpm
